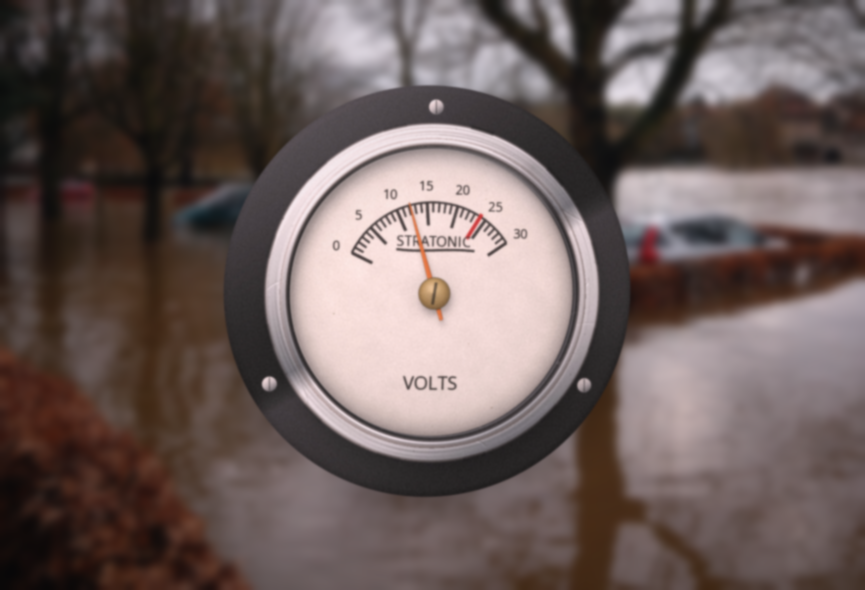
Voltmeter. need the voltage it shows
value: 12 V
